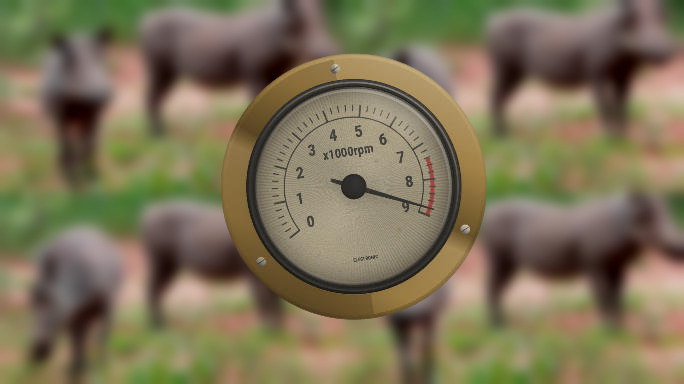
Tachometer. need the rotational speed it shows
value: 8800 rpm
